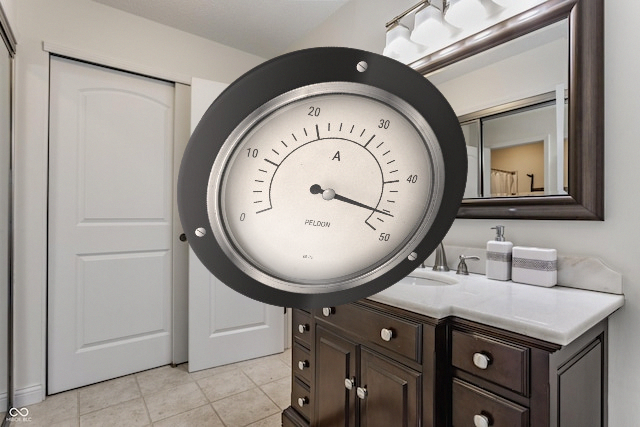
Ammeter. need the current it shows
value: 46 A
